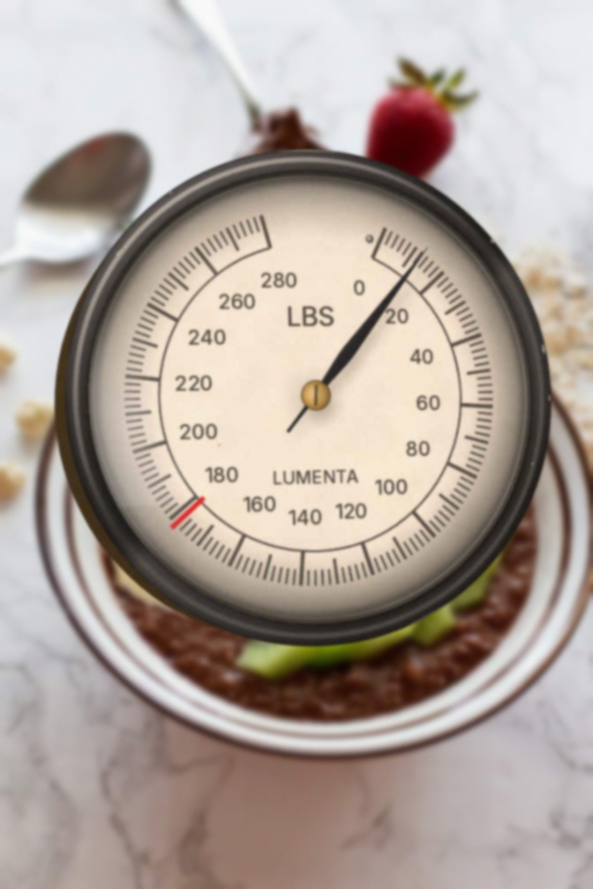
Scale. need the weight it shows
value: 12 lb
